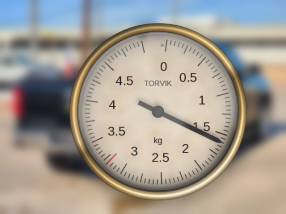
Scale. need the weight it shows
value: 1.6 kg
